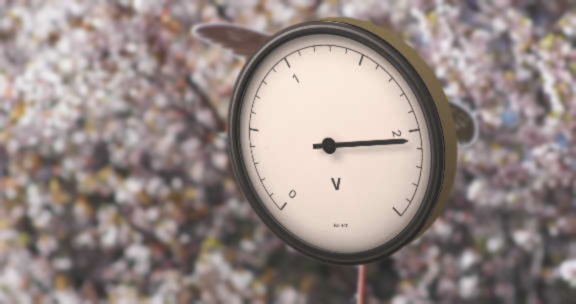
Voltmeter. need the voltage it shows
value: 2.05 V
